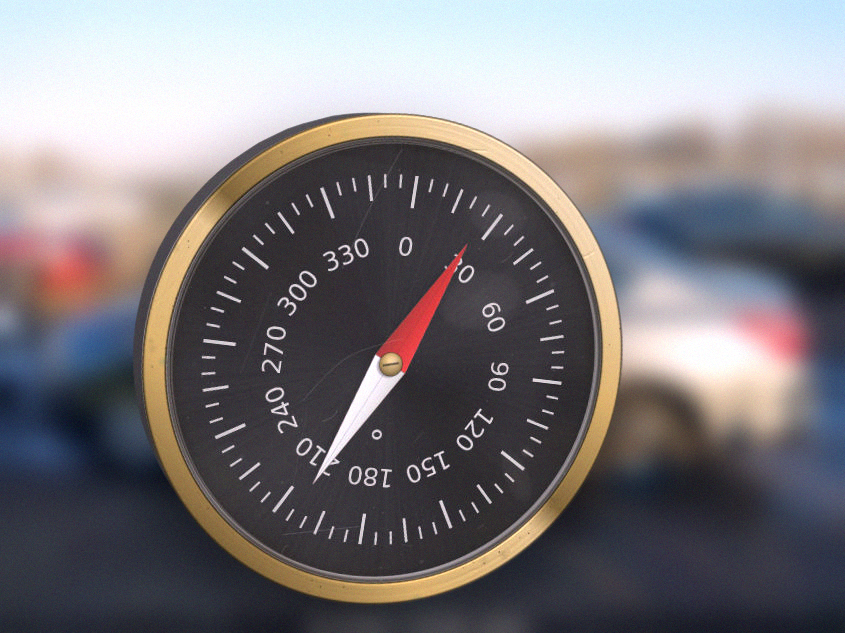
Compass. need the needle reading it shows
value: 25 °
